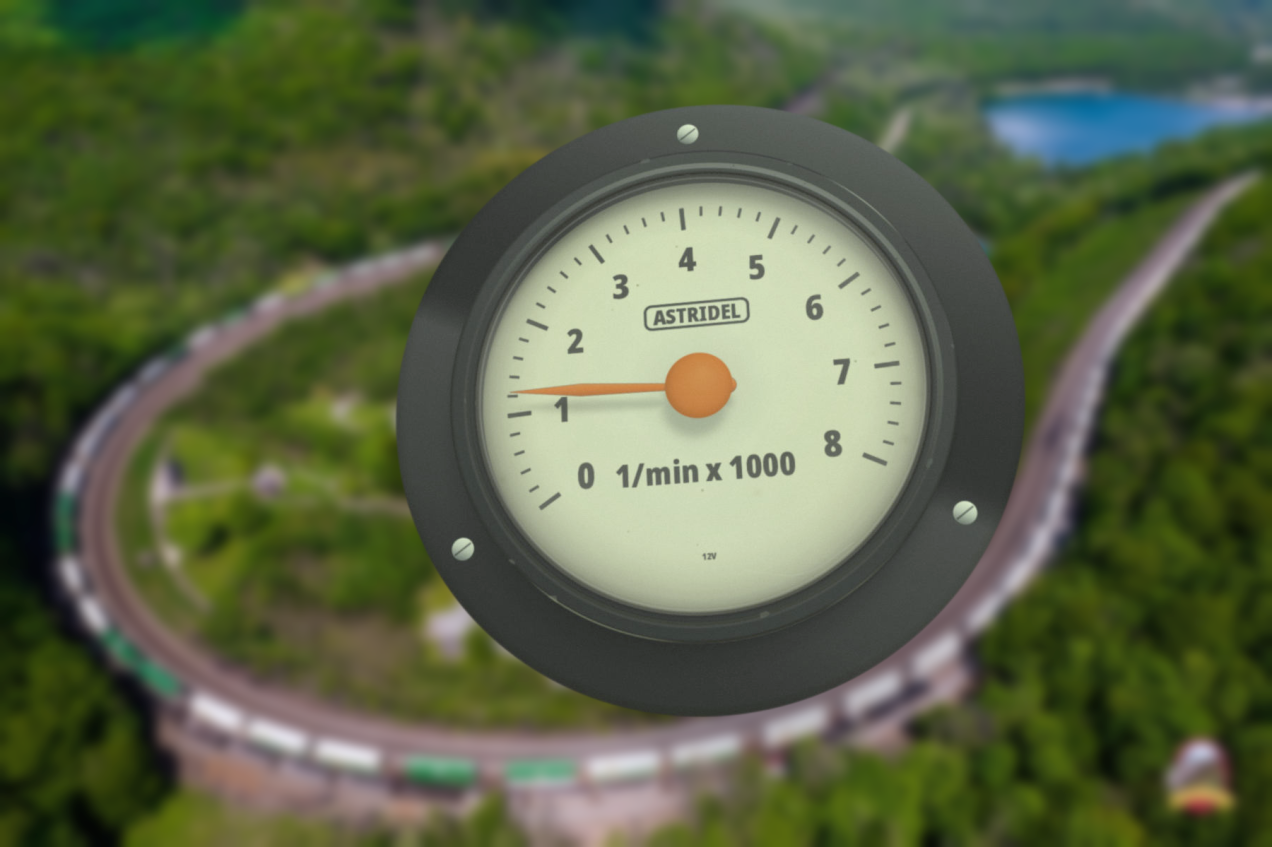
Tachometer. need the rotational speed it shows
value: 1200 rpm
